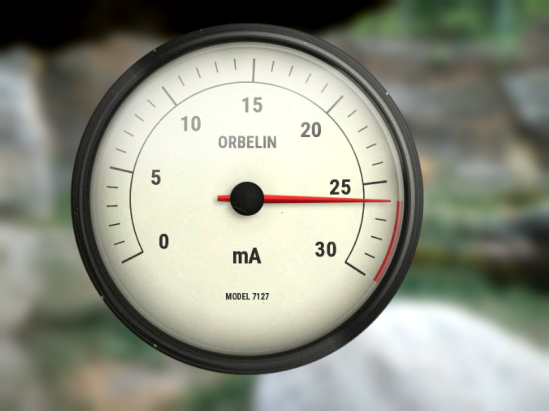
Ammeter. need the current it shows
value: 26 mA
